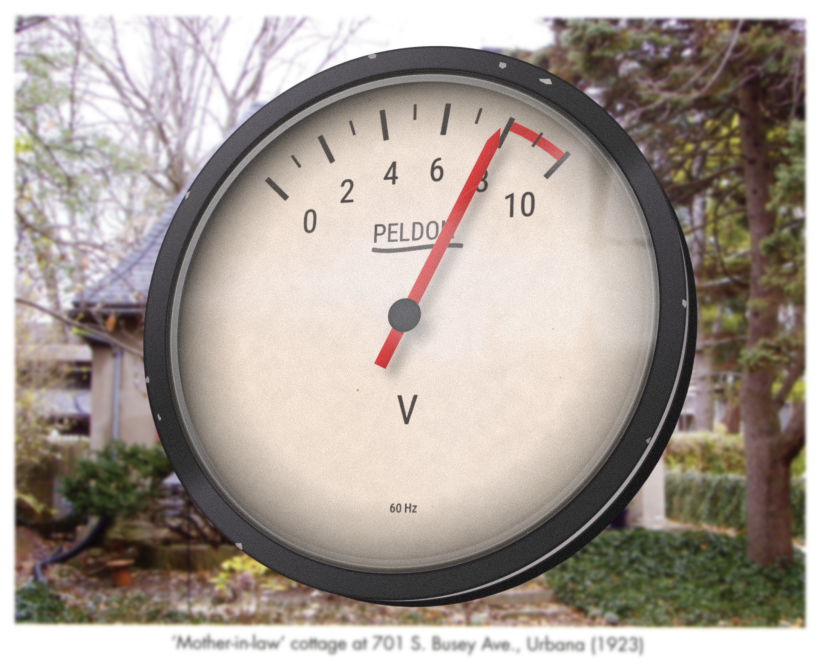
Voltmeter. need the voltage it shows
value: 8 V
